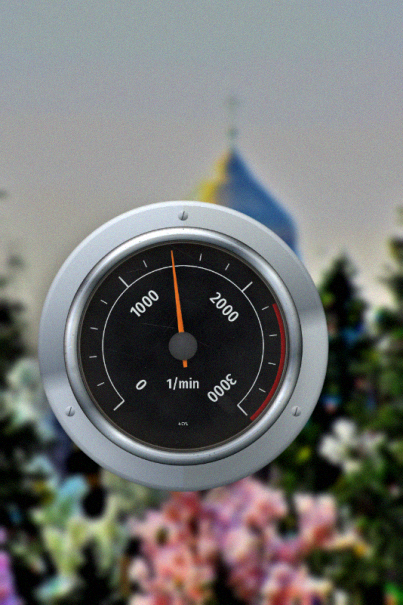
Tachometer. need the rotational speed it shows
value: 1400 rpm
